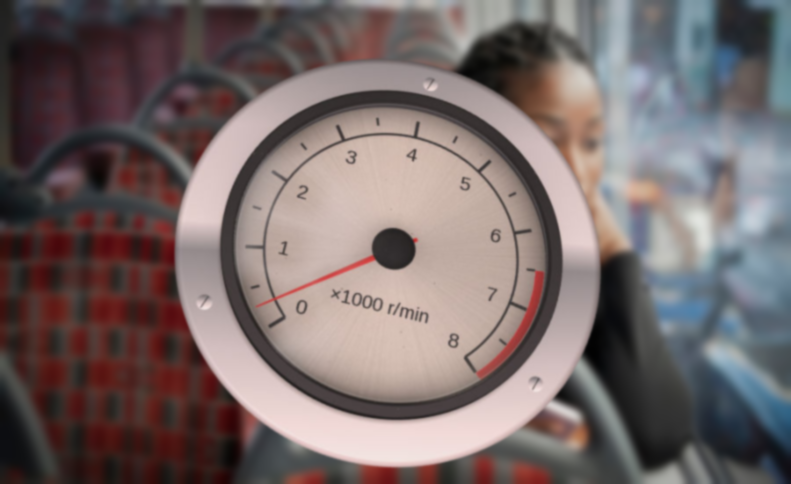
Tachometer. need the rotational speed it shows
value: 250 rpm
